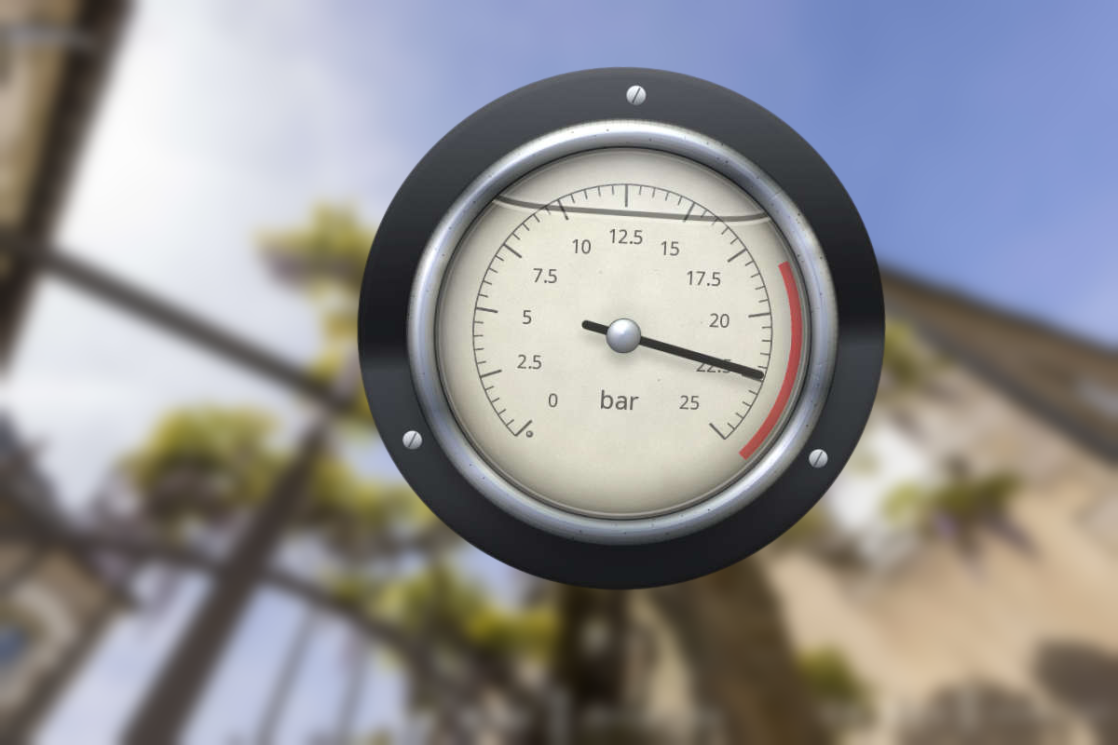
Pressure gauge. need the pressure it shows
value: 22.25 bar
